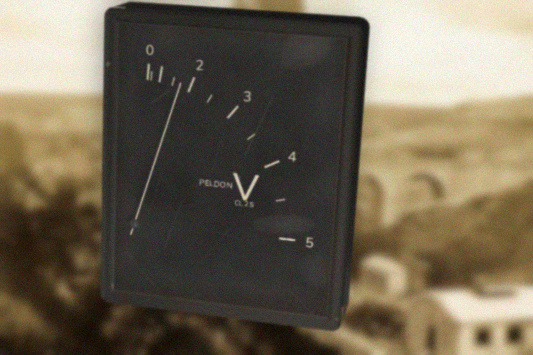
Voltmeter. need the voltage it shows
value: 1.75 V
